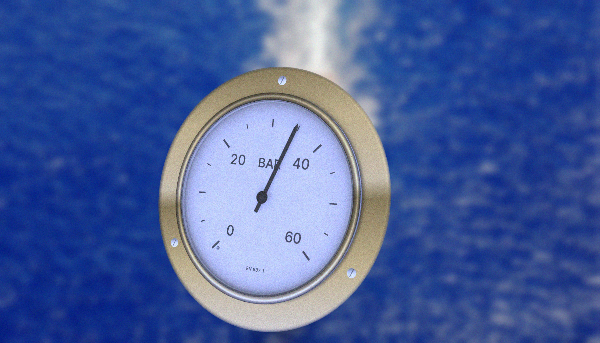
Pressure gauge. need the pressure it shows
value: 35 bar
